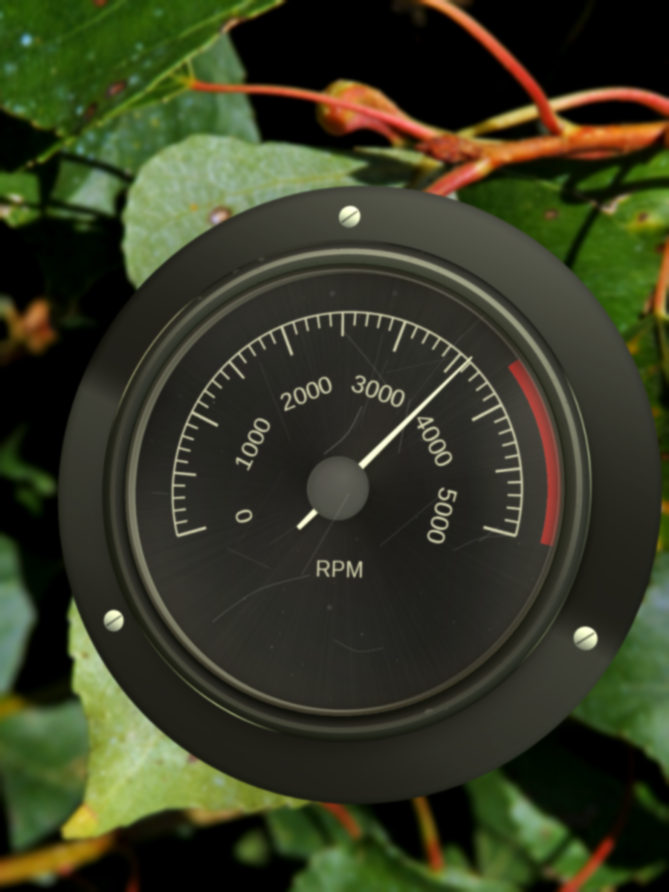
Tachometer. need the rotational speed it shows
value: 3600 rpm
